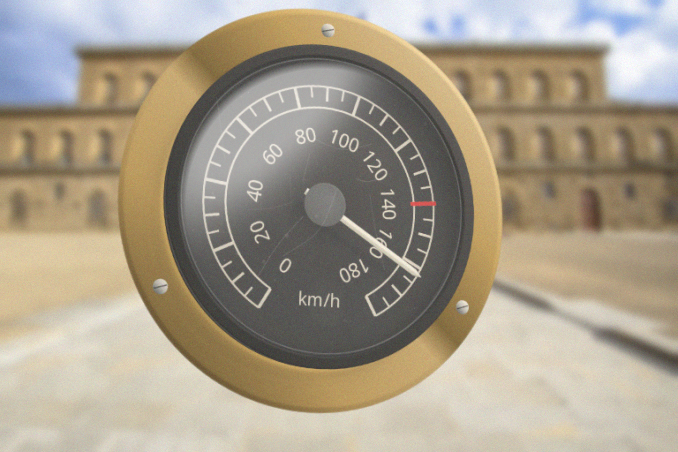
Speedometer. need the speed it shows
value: 162.5 km/h
